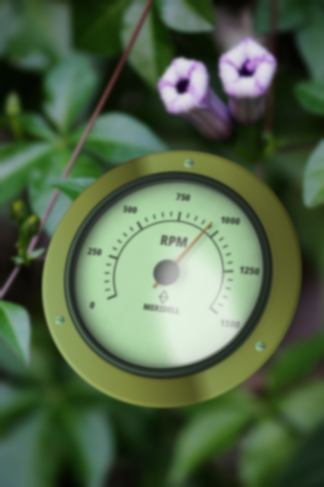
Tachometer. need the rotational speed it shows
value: 950 rpm
